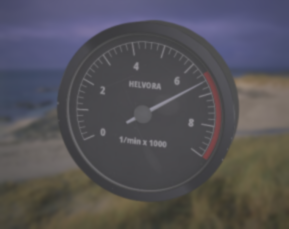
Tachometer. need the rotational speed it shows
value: 6600 rpm
